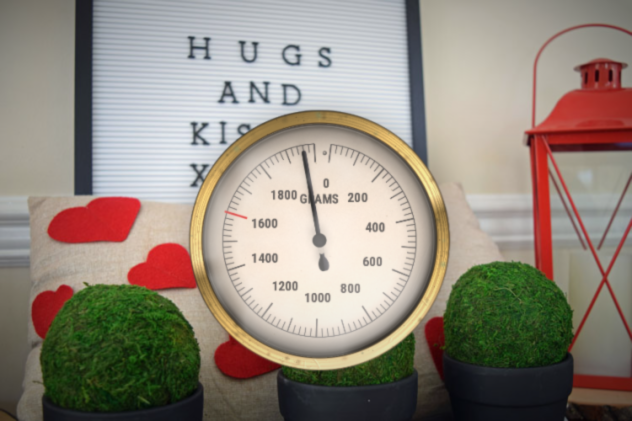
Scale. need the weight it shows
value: 1960 g
